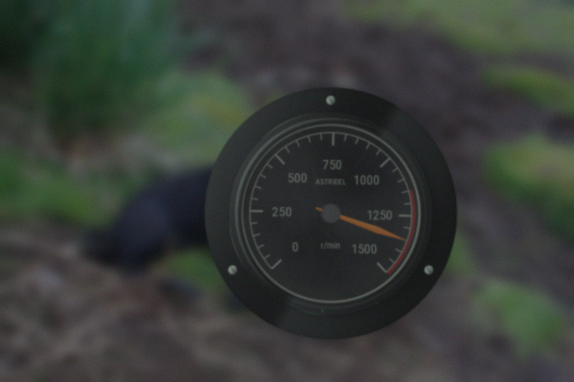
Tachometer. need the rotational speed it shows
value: 1350 rpm
